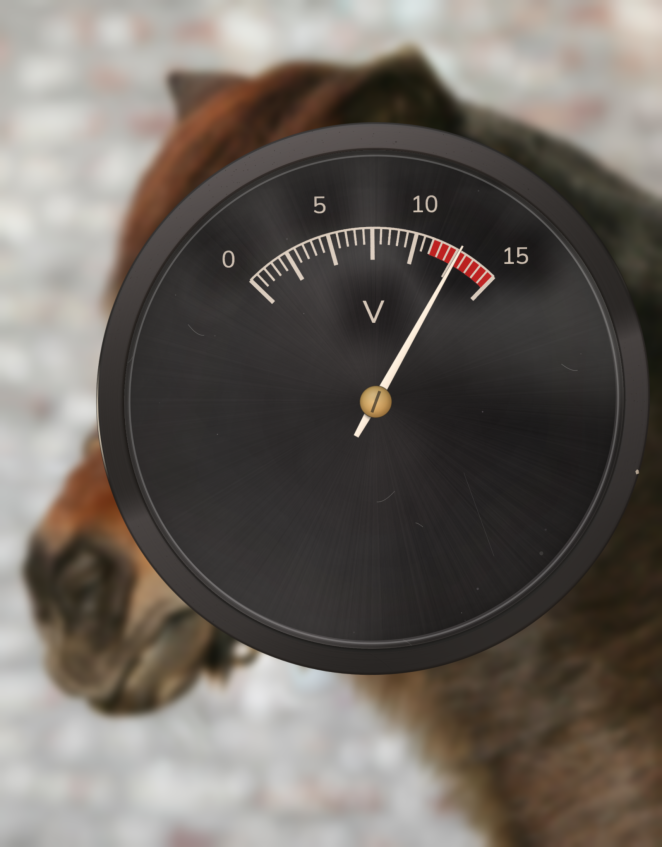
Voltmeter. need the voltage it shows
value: 12.5 V
